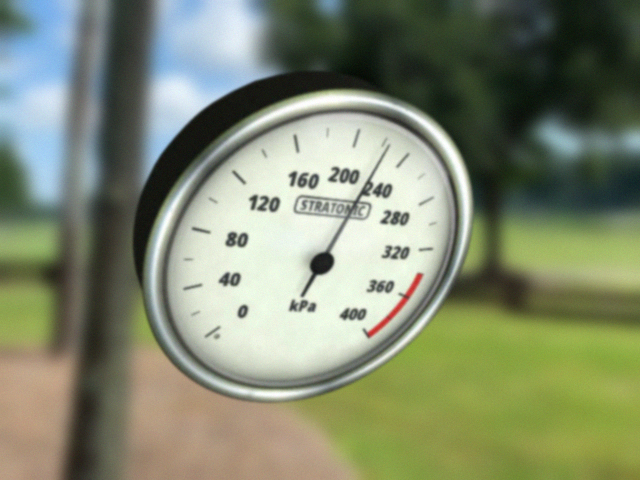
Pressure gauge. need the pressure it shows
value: 220 kPa
